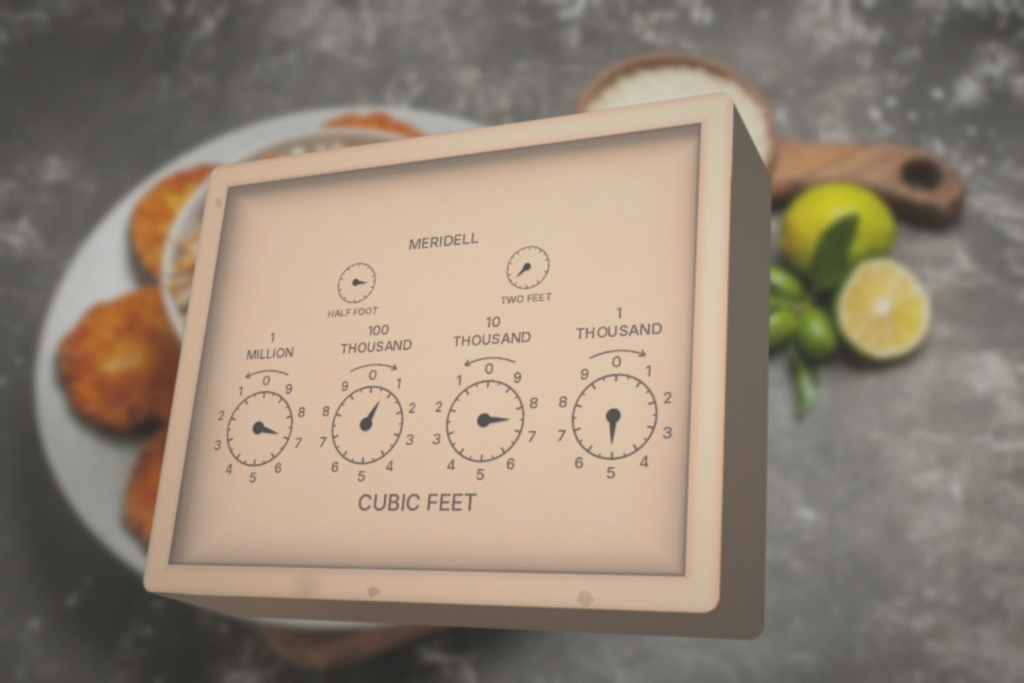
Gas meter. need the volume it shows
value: 707500 ft³
